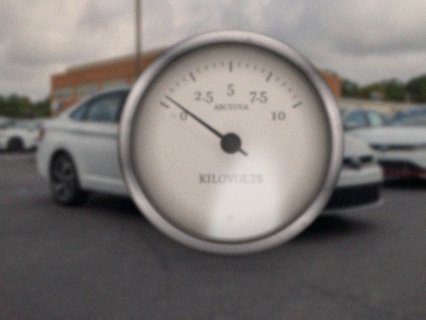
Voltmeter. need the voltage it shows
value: 0.5 kV
